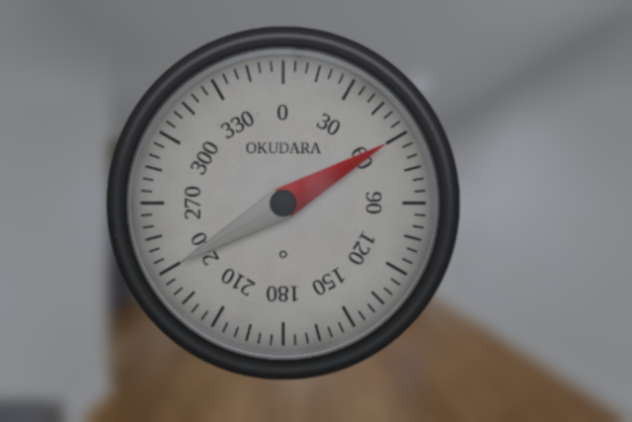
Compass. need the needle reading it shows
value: 60 °
